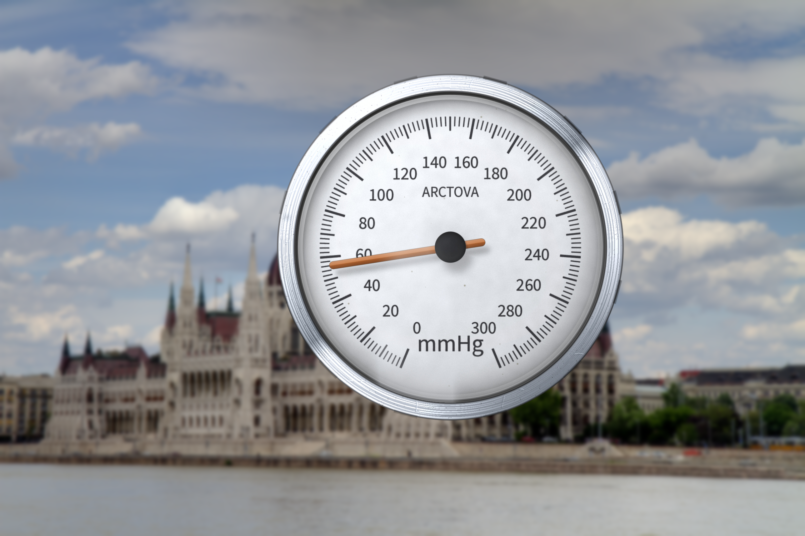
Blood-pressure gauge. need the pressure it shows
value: 56 mmHg
